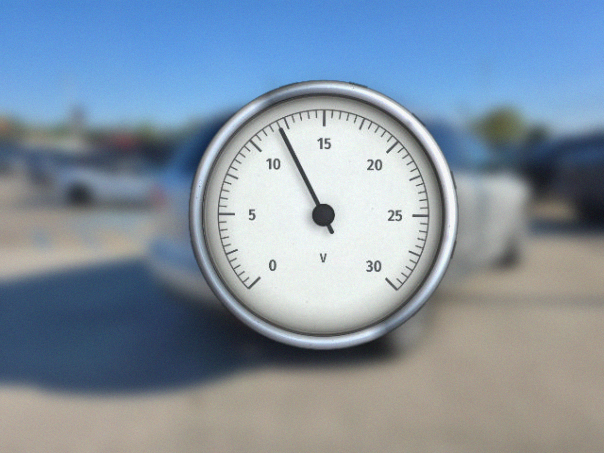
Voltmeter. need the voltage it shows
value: 12 V
